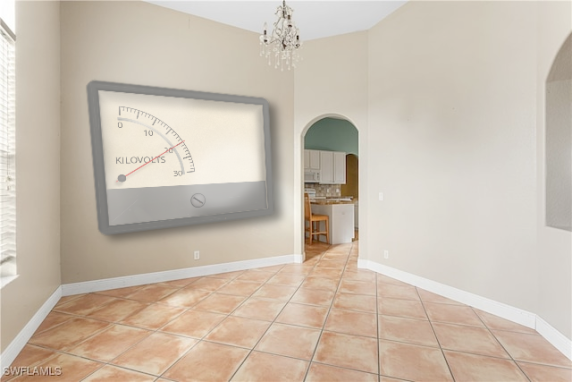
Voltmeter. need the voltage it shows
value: 20 kV
